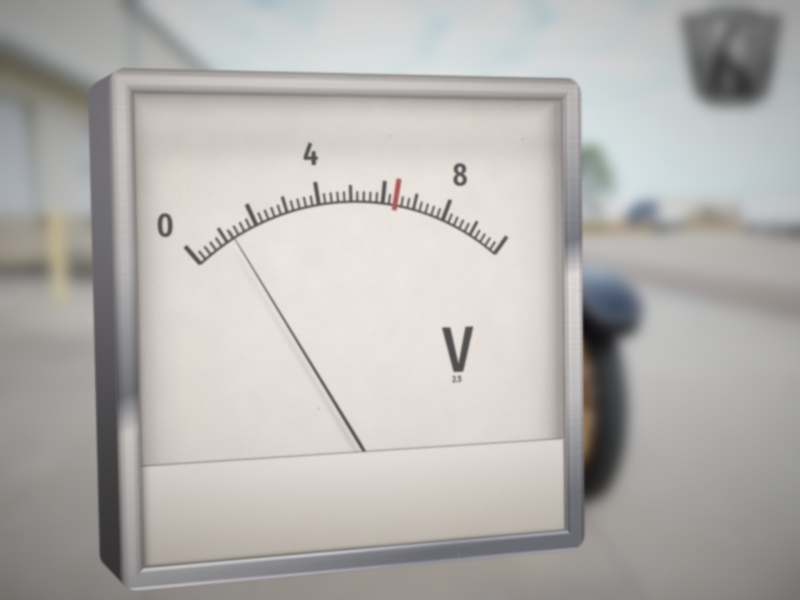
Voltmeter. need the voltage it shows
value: 1.2 V
